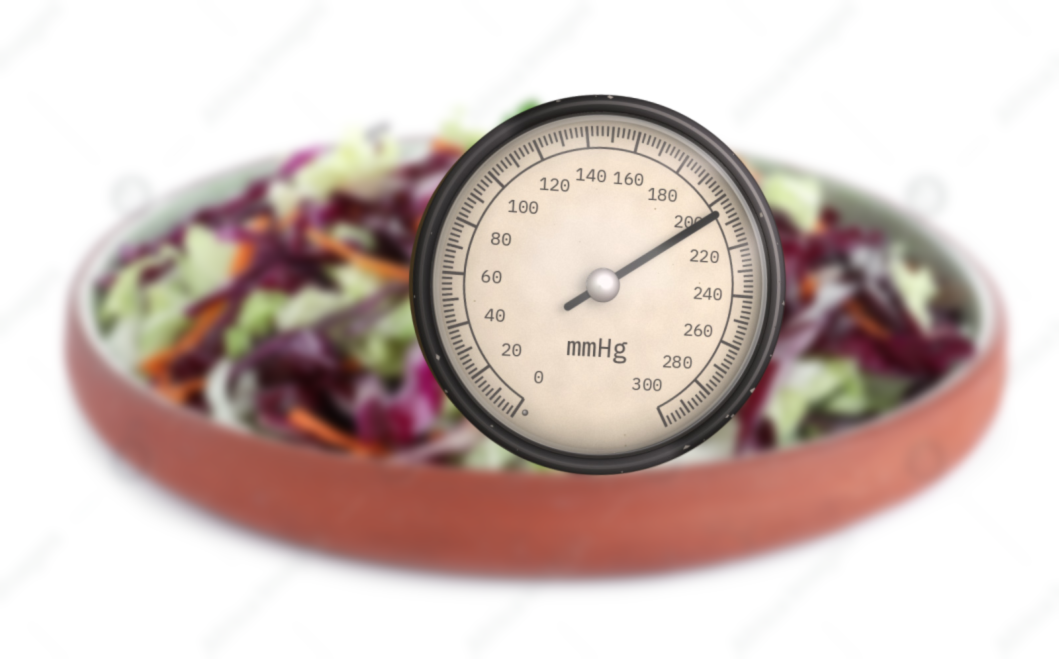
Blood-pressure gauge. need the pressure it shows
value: 204 mmHg
